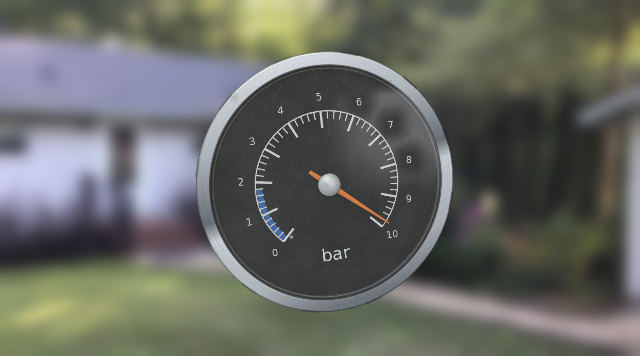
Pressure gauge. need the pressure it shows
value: 9.8 bar
